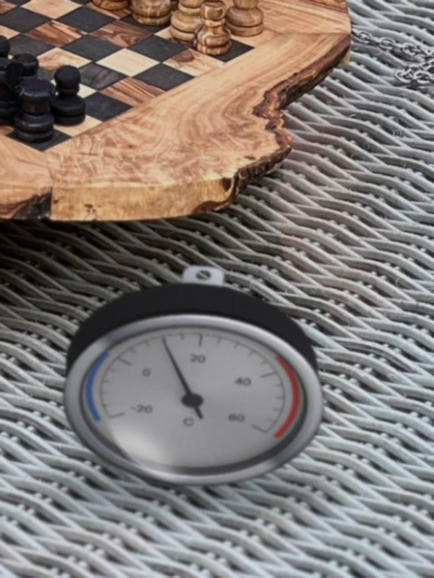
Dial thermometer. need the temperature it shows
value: 12 °C
